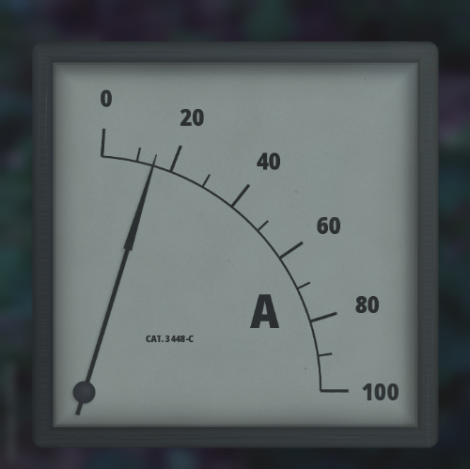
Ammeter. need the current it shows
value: 15 A
